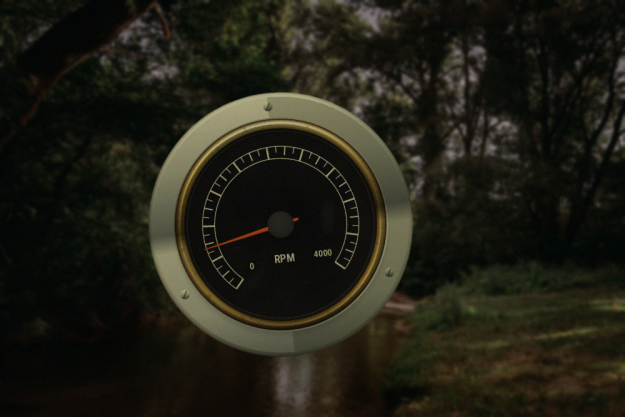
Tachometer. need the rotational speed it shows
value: 550 rpm
